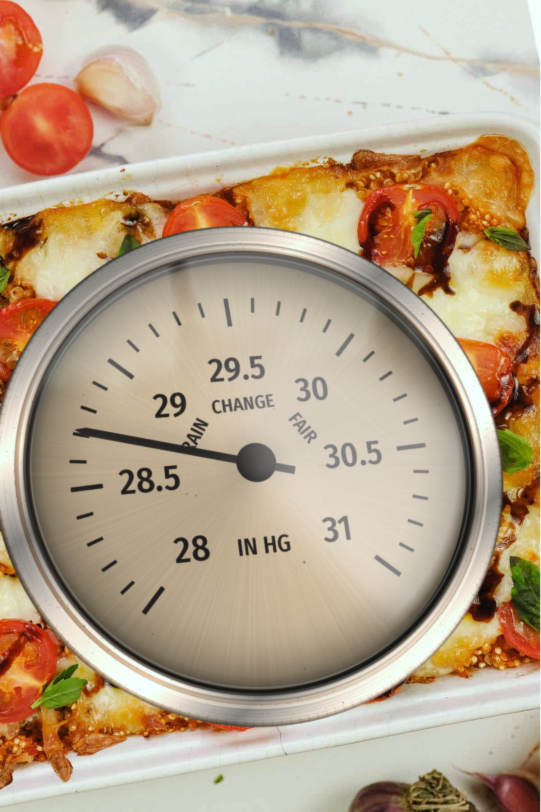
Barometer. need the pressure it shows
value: 28.7 inHg
